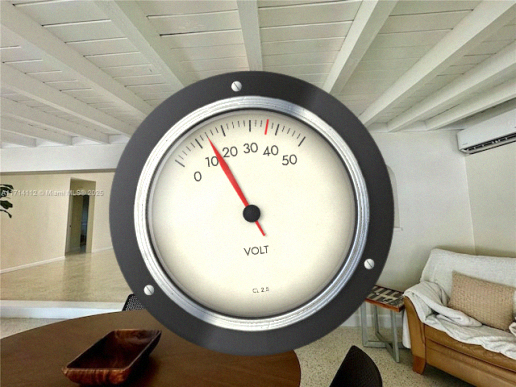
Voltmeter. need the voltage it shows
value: 14 V
